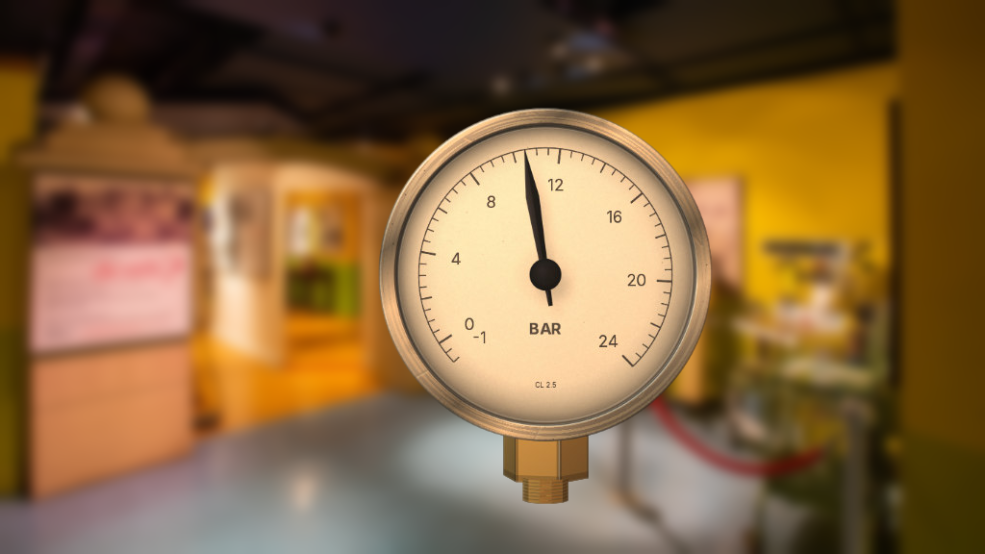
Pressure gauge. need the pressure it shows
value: 10.5 bar
